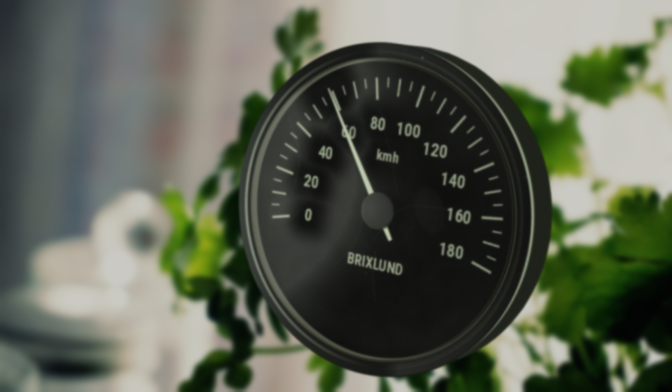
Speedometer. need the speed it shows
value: 60 km/h
